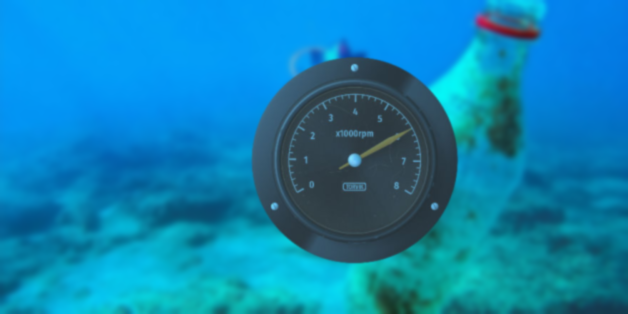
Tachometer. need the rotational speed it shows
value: 6000 rpm
